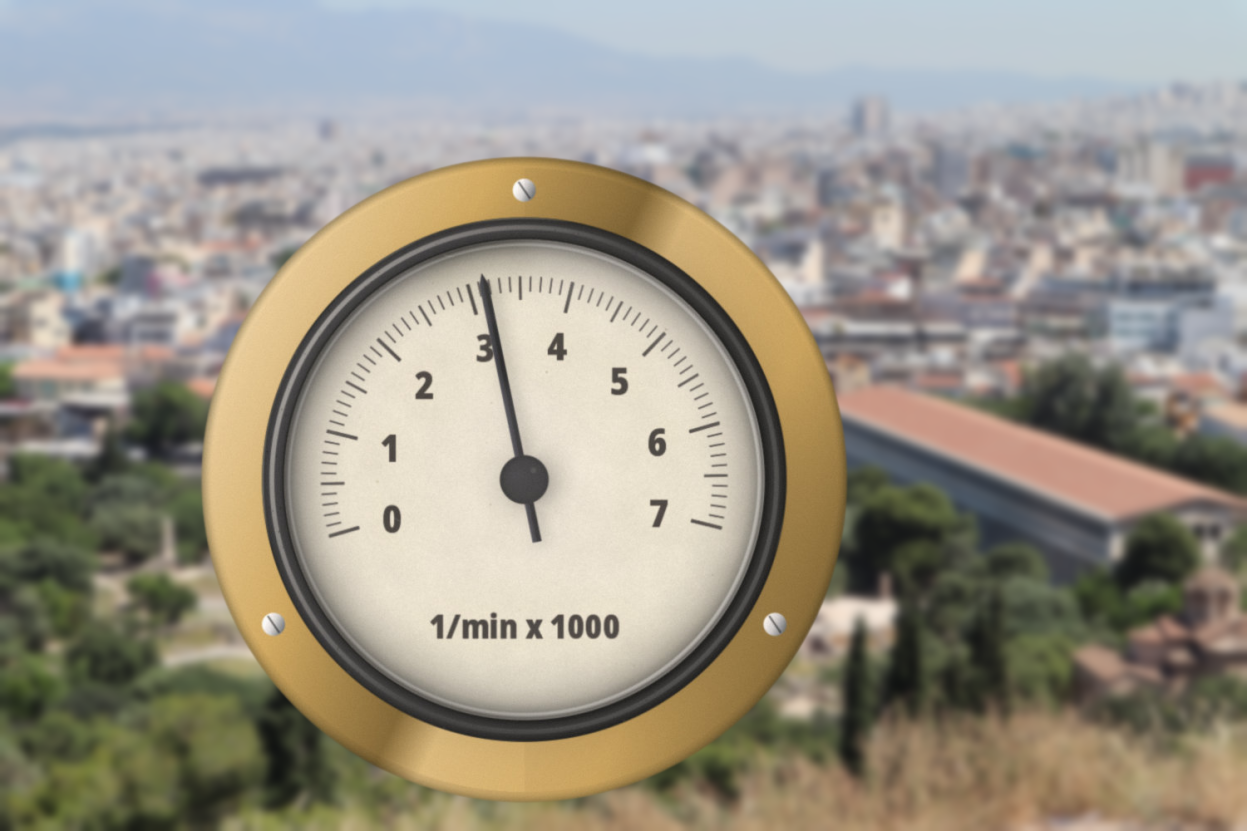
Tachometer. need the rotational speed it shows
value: 3150 rpm
